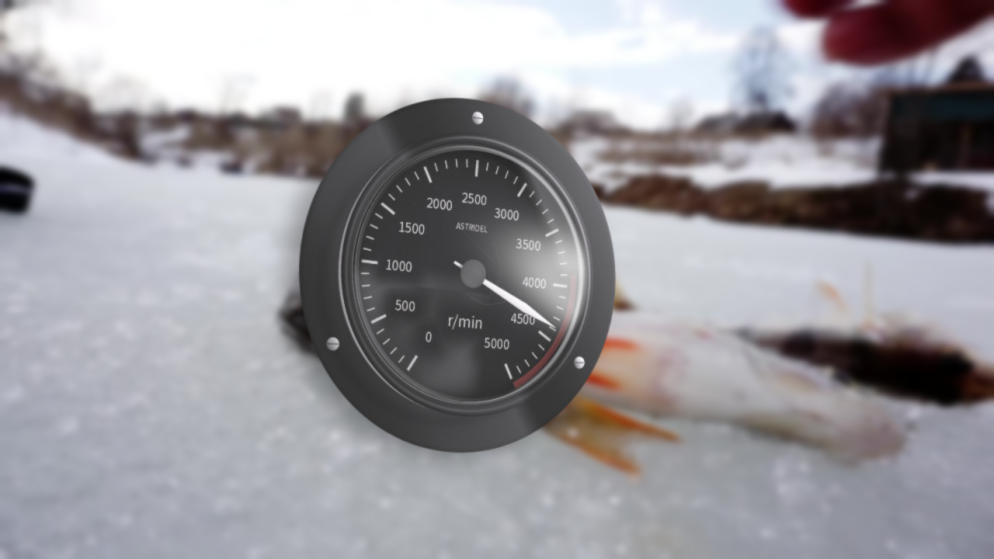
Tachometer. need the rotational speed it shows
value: 4400 rpm
